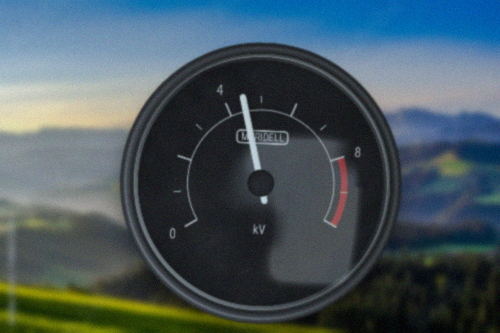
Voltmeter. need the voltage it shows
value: 4.5 kV
